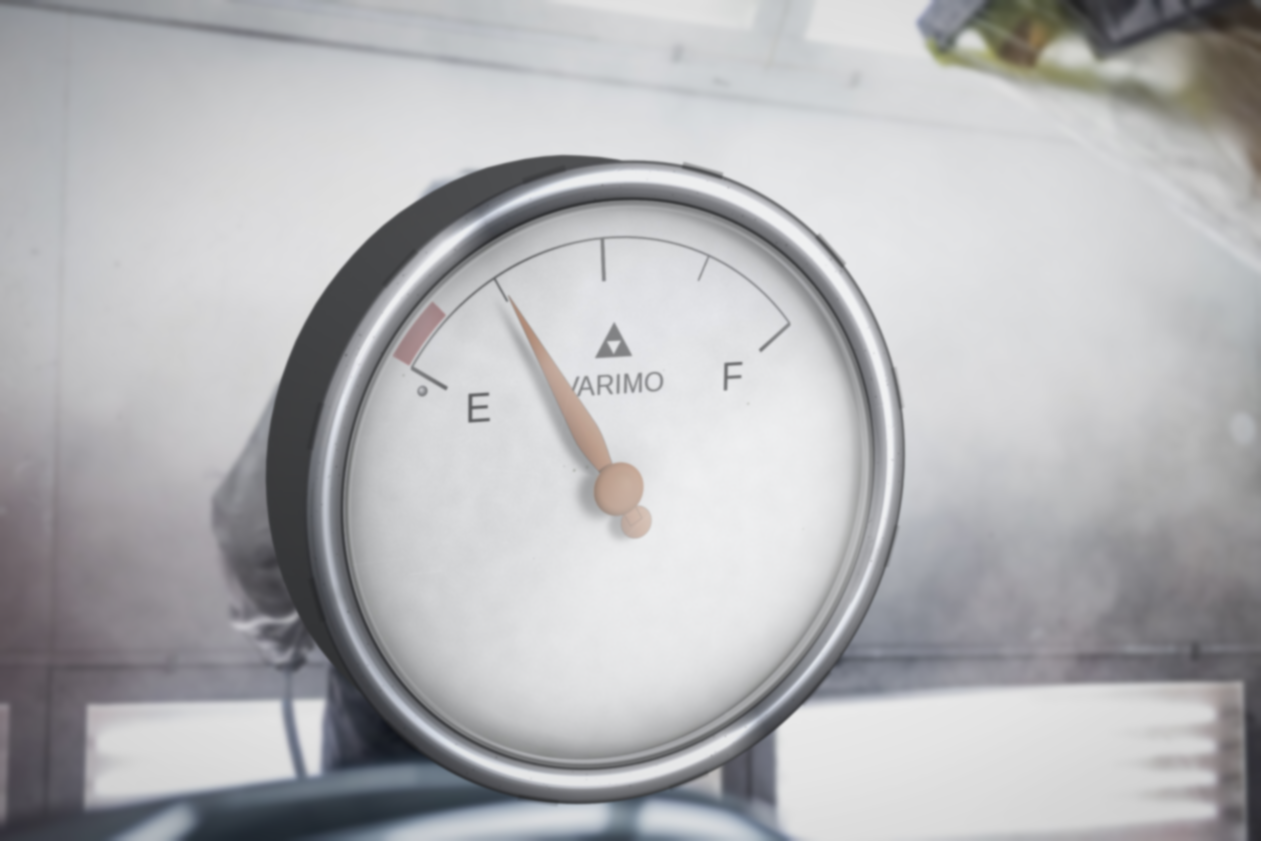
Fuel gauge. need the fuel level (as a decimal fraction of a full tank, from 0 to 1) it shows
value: 0.25
